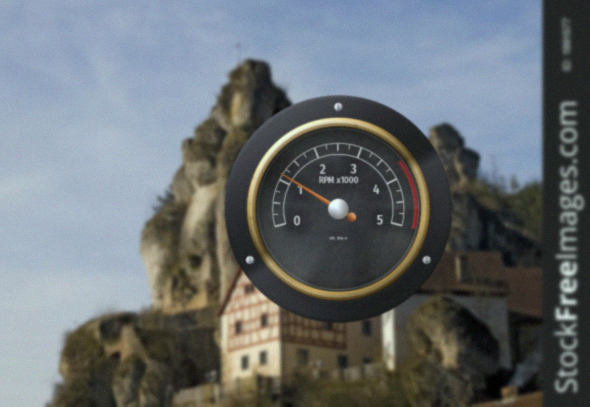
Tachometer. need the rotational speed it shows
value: 1125 rpm
